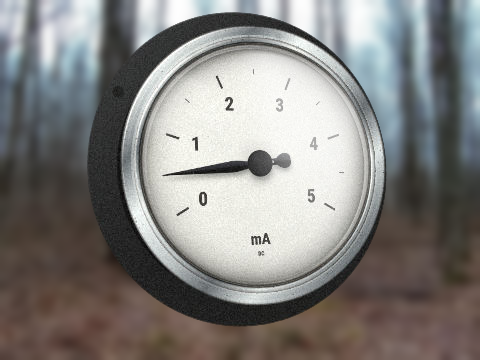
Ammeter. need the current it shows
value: 0.5 mA
